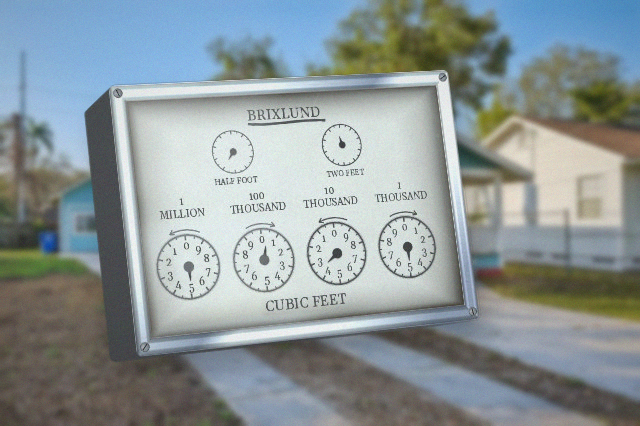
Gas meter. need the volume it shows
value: 503500 ft³
